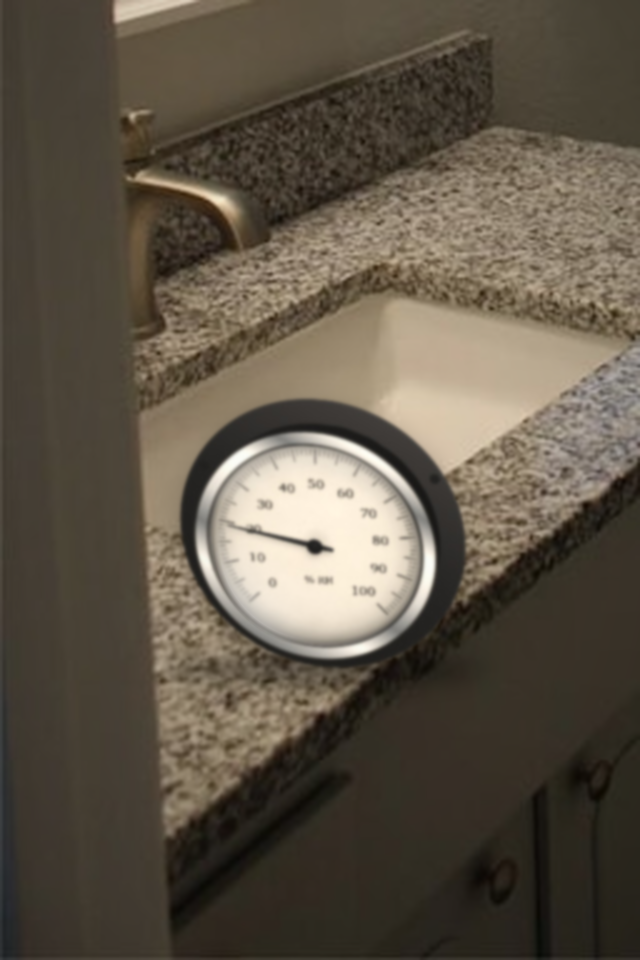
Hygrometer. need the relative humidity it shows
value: 20 %
